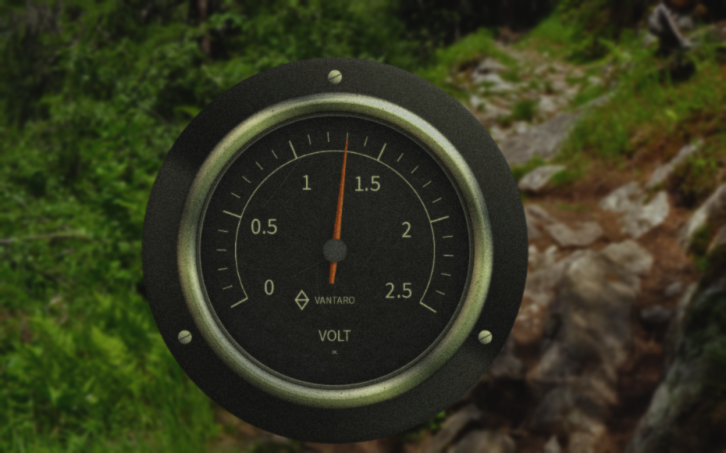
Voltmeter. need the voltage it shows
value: 1.3 V
